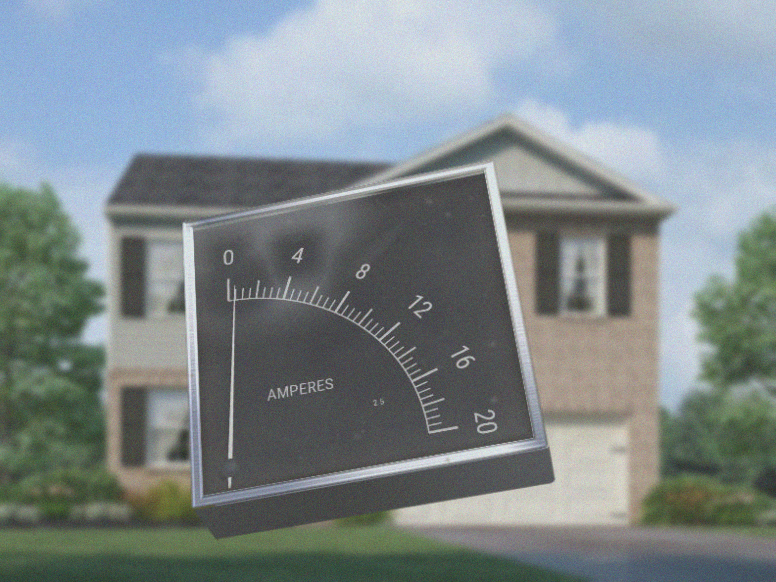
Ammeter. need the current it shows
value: 0.5 A
